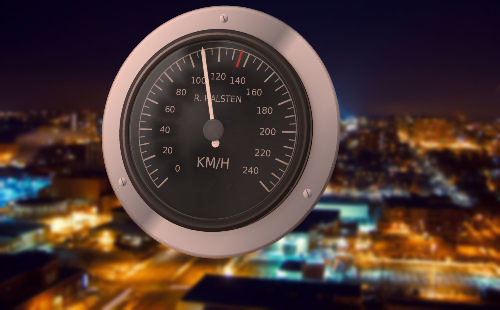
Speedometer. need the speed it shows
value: 110 km/h
